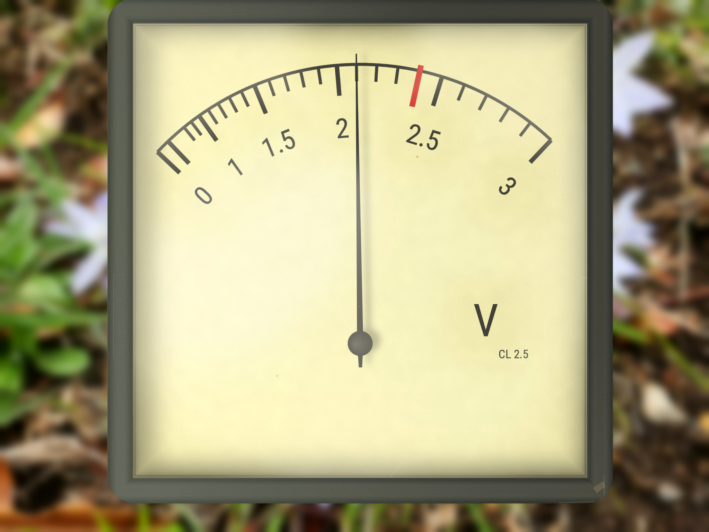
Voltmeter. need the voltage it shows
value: 2.1 V
